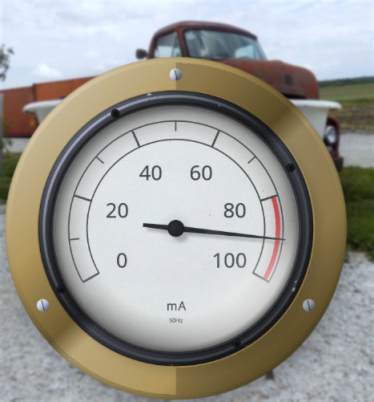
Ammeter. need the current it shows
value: 90 mA
